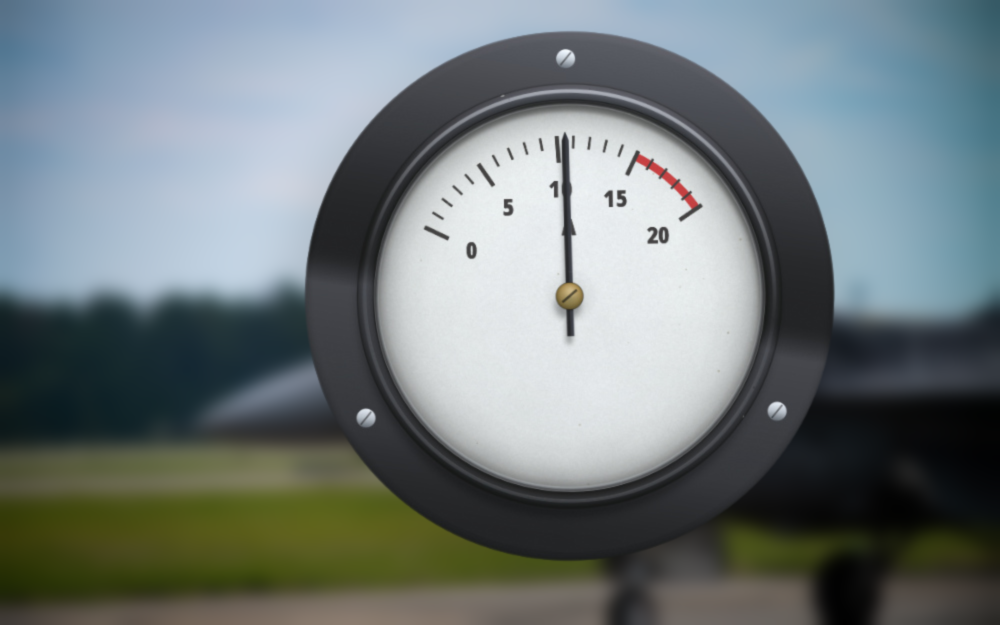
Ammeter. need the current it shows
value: 10.5 A
